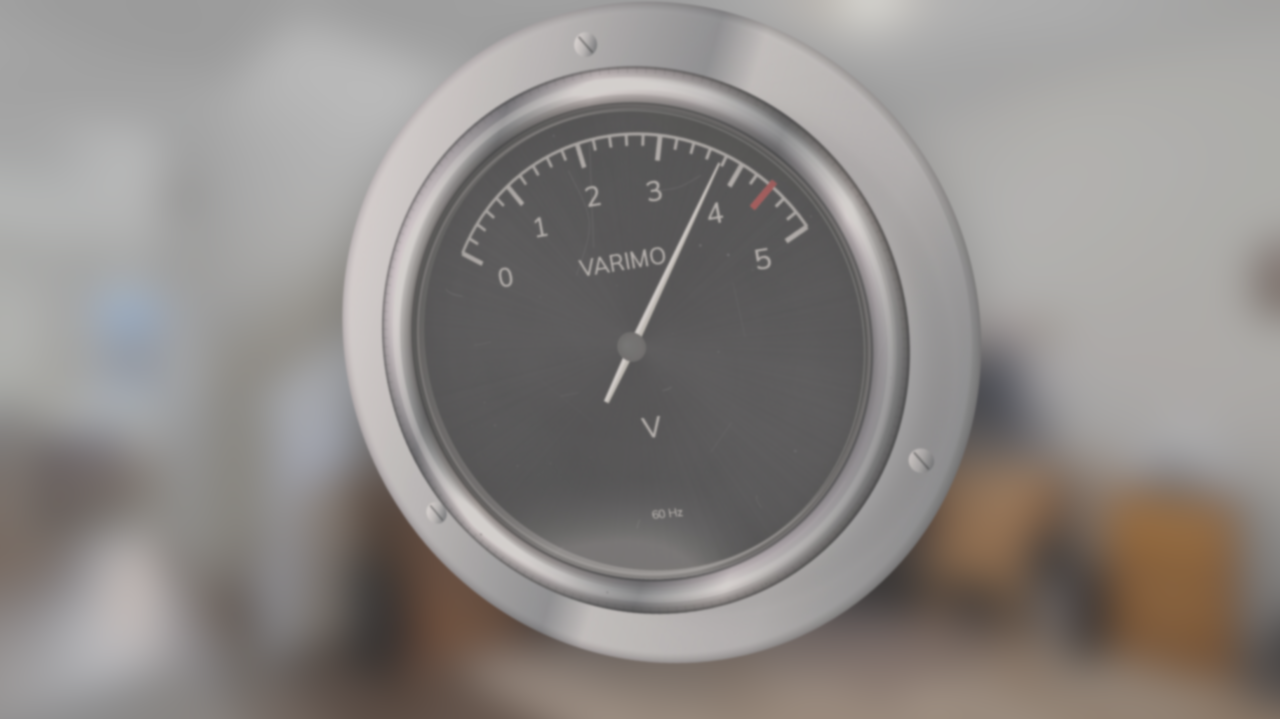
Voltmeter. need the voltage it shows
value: 3.8 V
